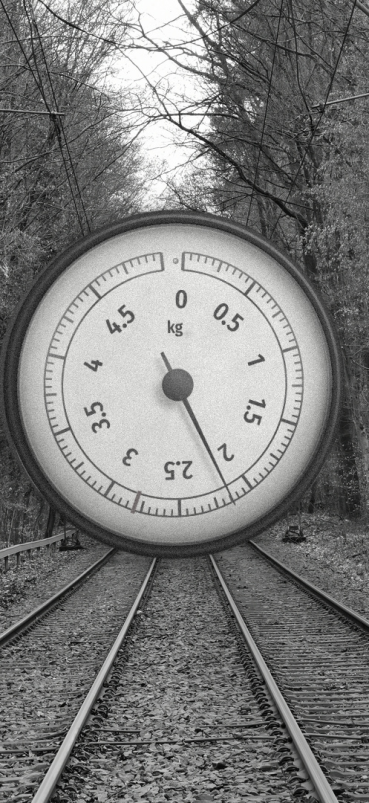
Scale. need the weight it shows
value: 2.15 kg
